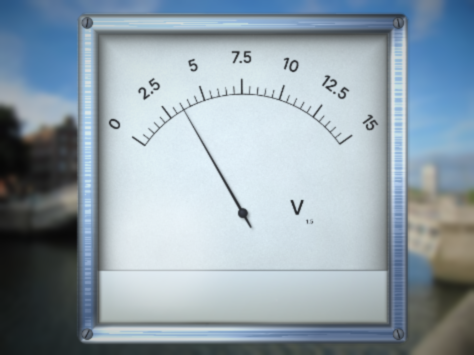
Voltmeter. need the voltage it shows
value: 3.5 V
